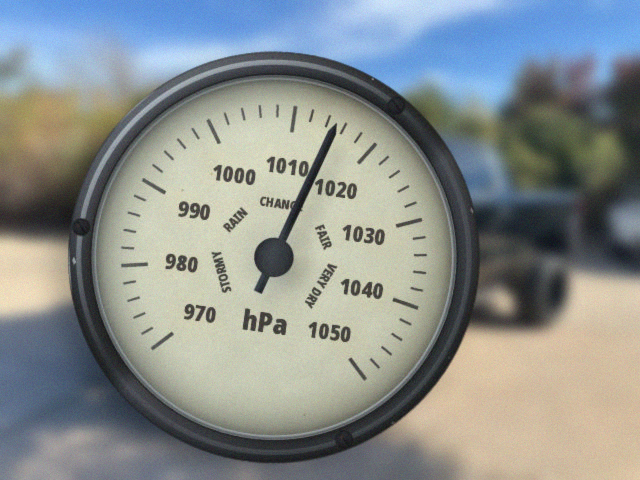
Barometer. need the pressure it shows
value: 1015 hPa
